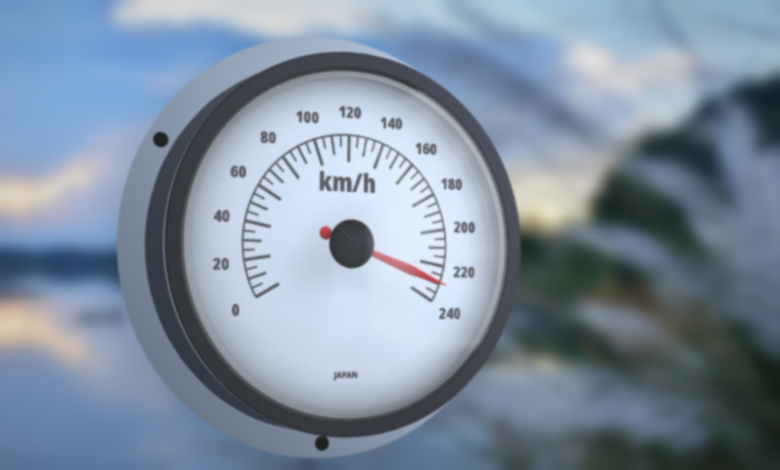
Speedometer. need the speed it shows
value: 230 km/h
